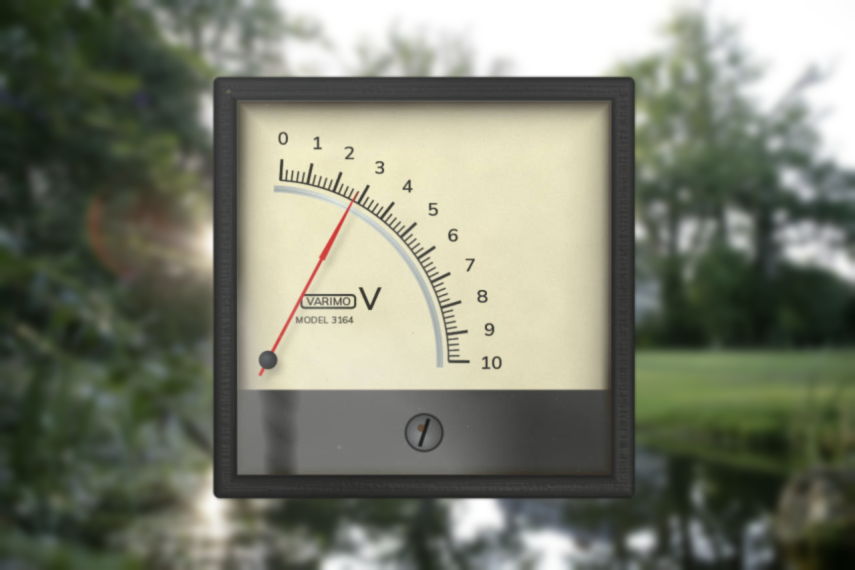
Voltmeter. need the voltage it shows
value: 2.8 V
